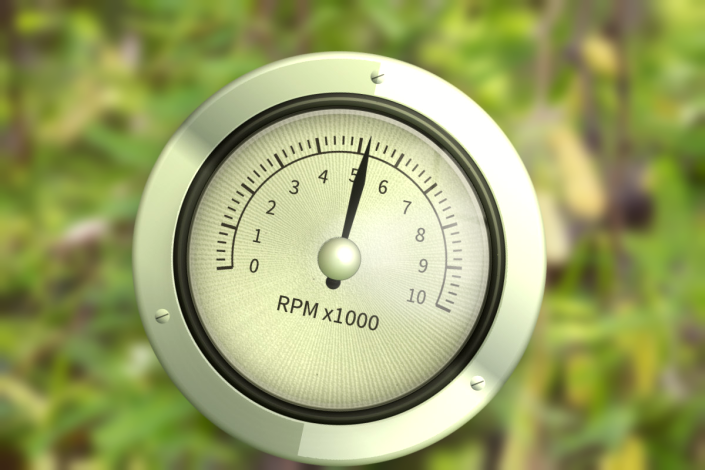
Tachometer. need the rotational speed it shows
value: 5200 rpm
